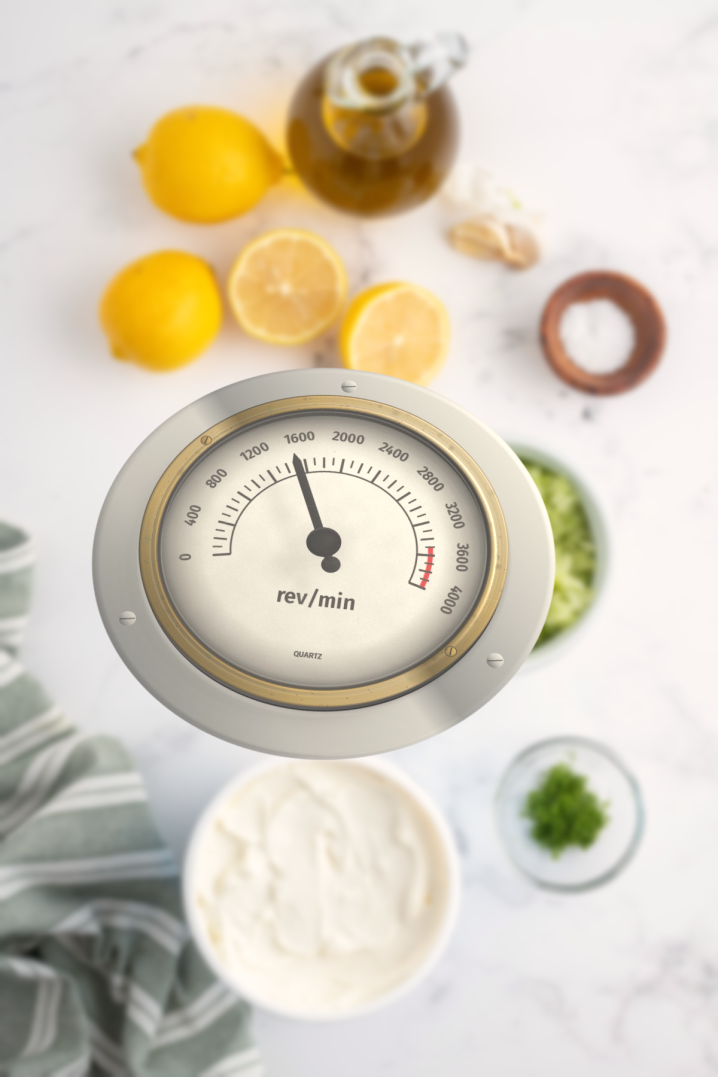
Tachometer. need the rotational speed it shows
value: 1500 rpm
